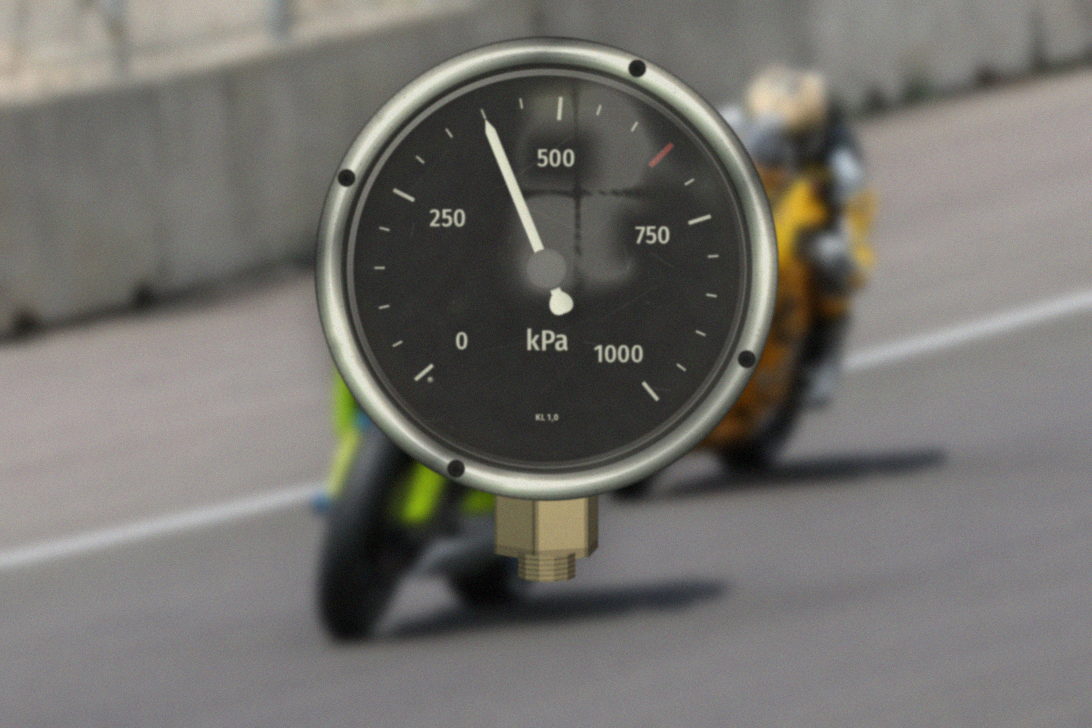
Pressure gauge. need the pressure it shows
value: 400 kPa
